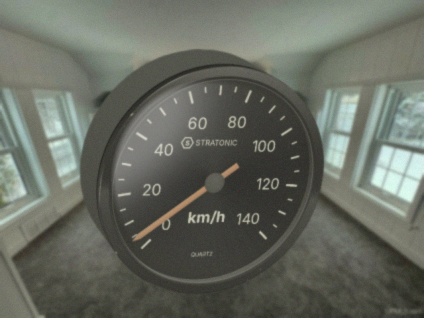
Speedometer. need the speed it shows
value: 5 km/h
